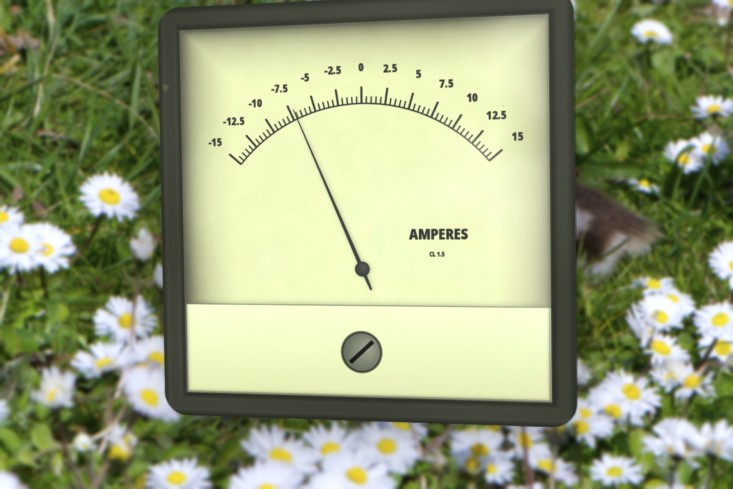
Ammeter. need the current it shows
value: -7 A
